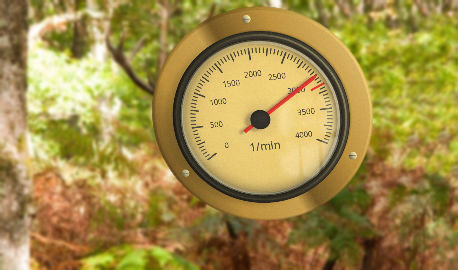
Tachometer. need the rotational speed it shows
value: 3000 rpm
